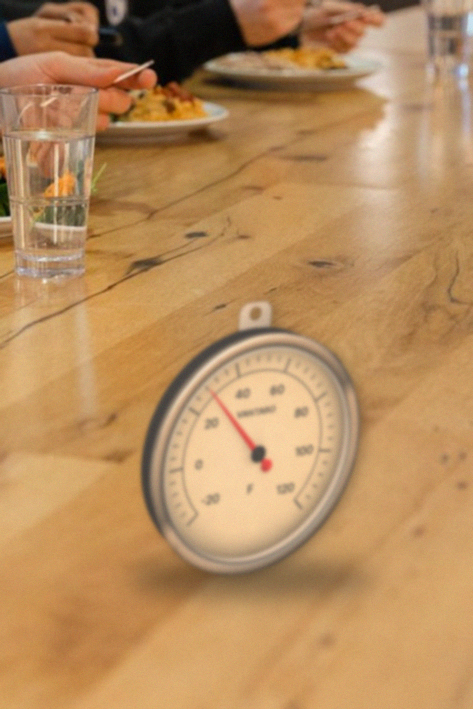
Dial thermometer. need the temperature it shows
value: 28 °F
